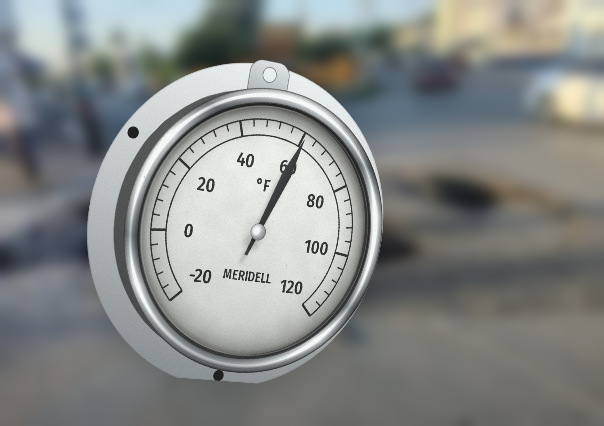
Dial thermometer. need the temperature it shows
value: 60 °F
